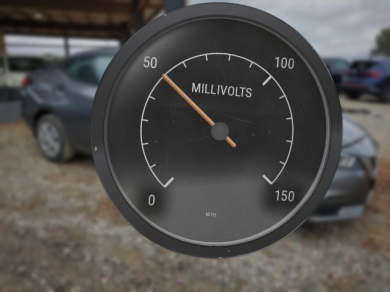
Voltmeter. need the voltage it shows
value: 50 mV
